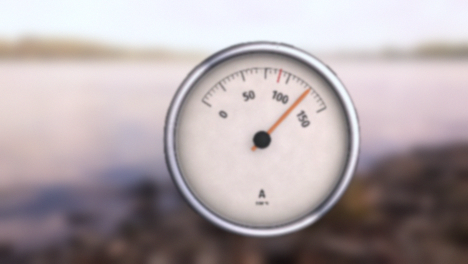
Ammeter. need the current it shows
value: 125 A
